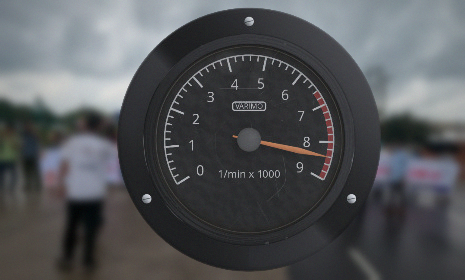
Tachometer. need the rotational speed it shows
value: 8400 rpm
